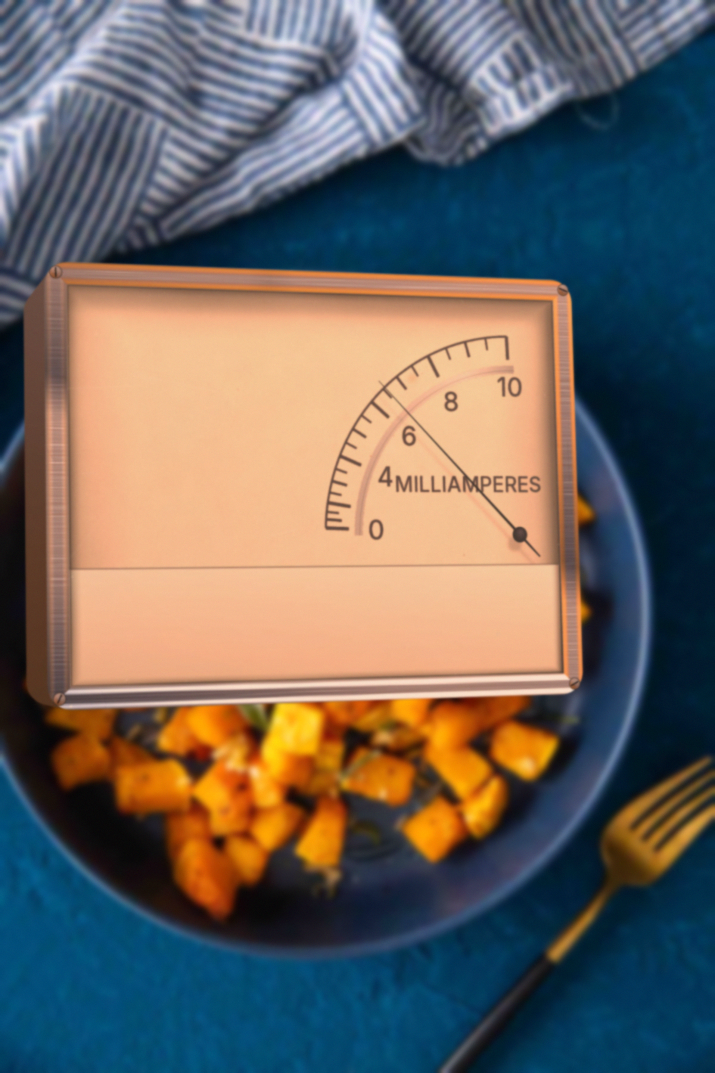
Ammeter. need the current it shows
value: 6.5 mA
